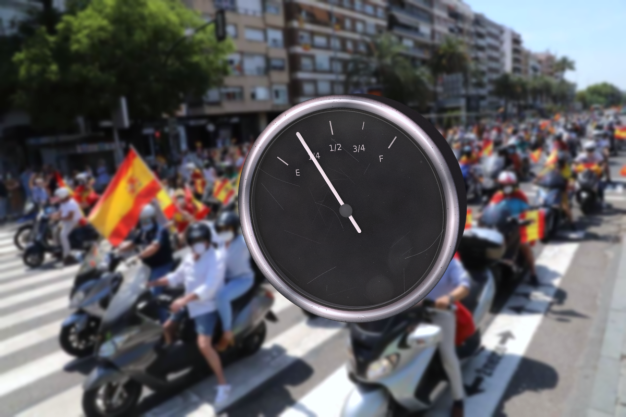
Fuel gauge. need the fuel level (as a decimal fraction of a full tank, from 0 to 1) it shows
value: 0.25
